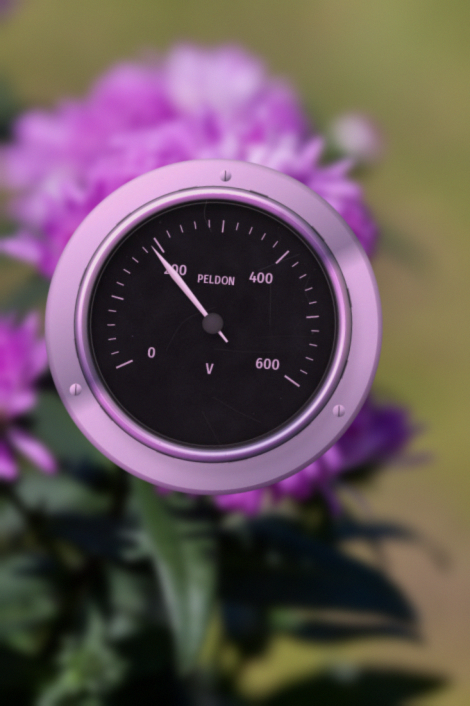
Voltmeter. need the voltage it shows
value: 190 V
